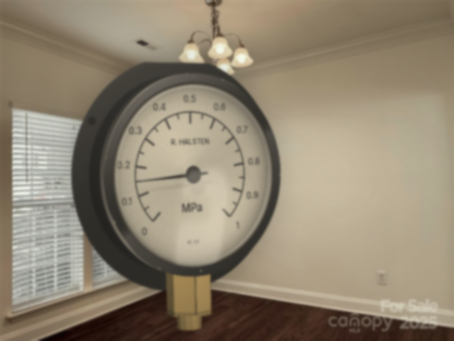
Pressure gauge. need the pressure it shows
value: 0.15 MPa
